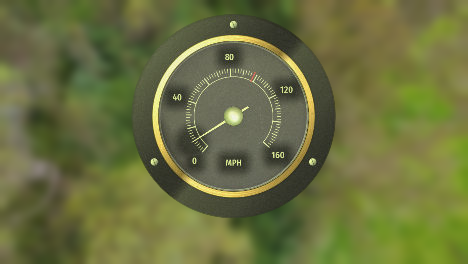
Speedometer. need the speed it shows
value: 10 mph
